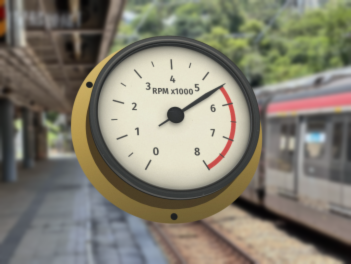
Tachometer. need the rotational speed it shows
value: 5500 rpm
